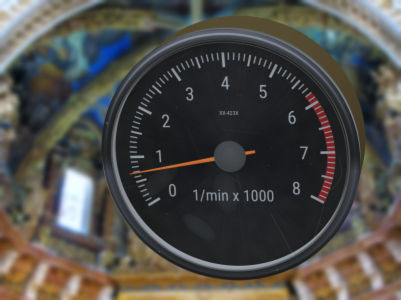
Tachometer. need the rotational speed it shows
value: 700 rpm
